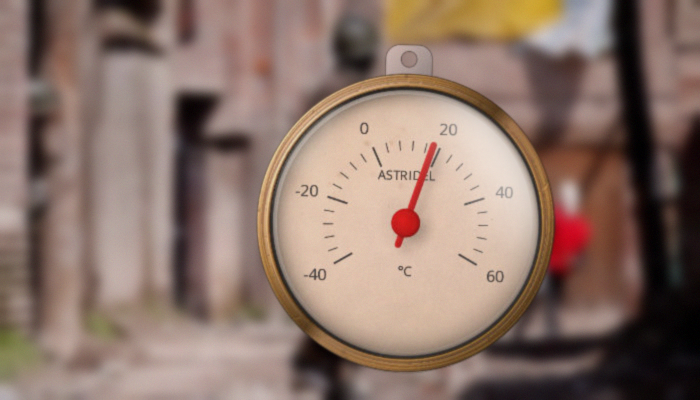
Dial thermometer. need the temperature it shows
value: 18 °C
